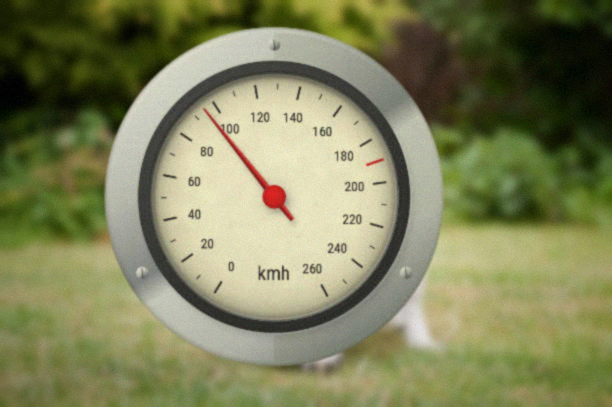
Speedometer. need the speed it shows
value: 95 km/h
